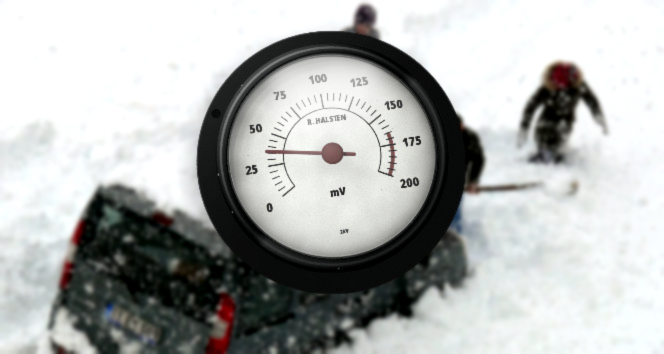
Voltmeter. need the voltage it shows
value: 35 mV
